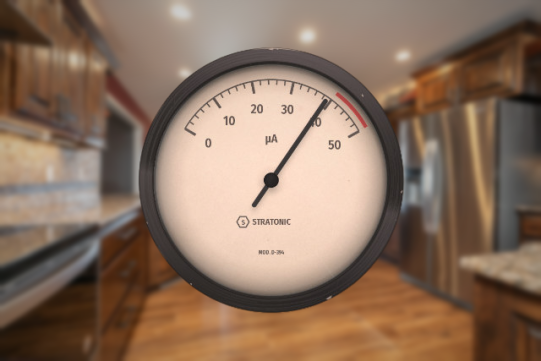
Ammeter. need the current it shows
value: 39 µA
